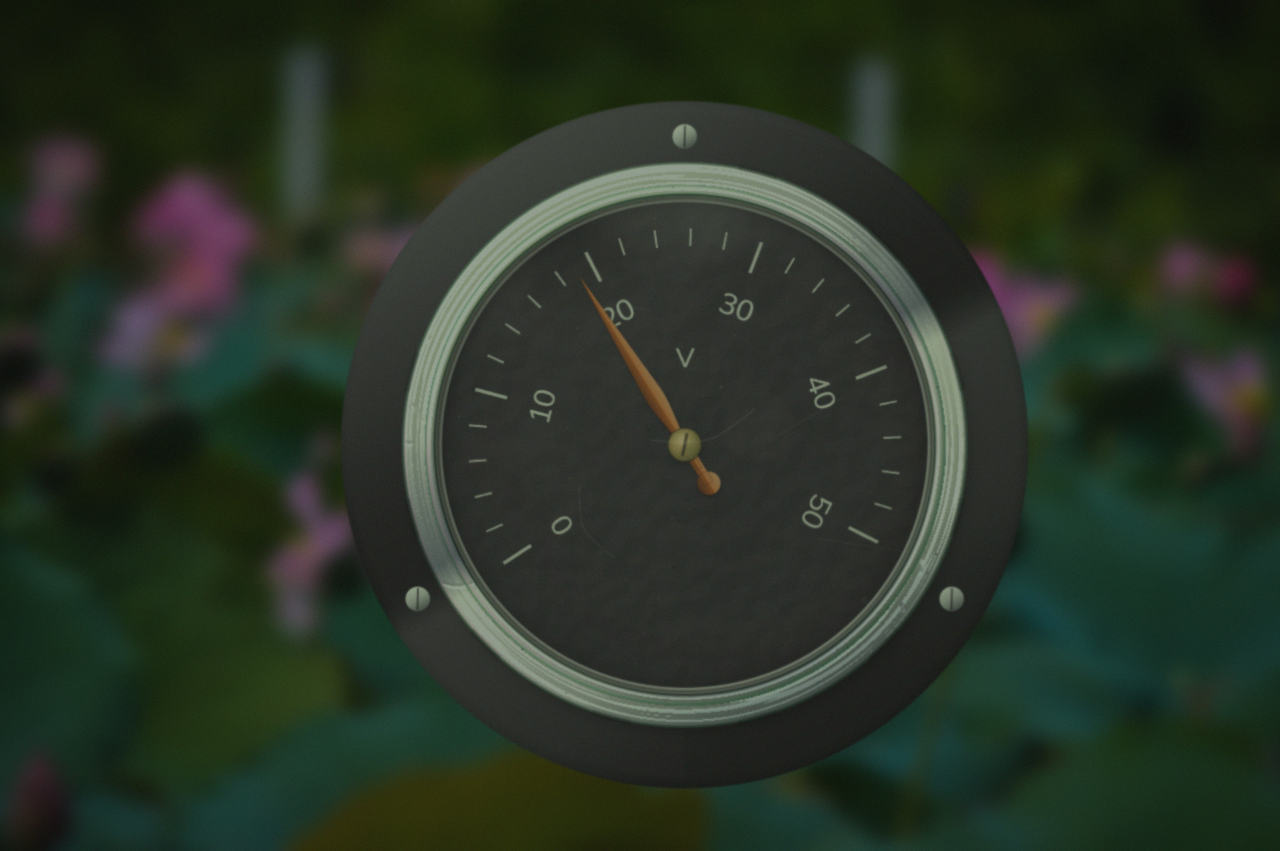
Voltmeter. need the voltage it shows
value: 19 V
